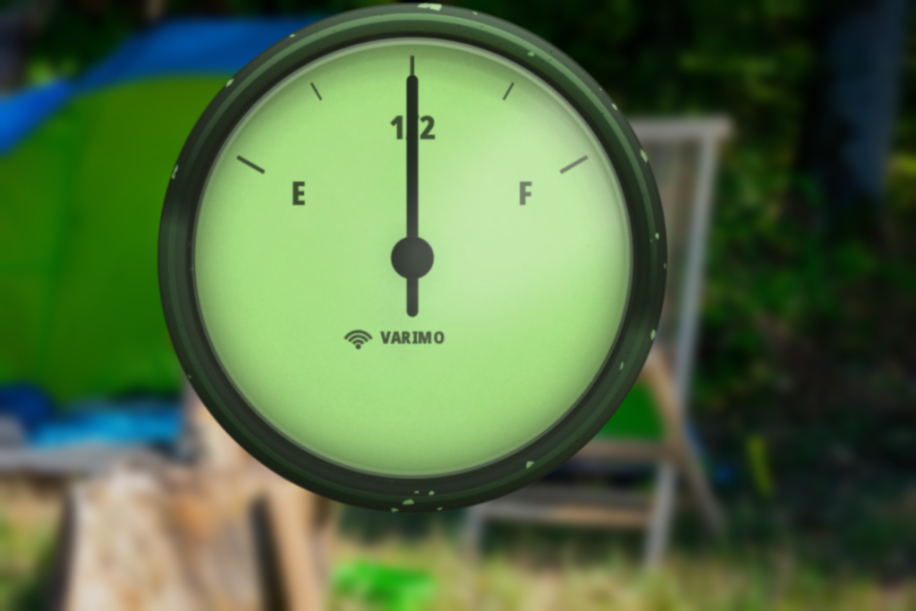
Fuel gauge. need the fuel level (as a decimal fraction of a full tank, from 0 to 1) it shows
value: 0.5
